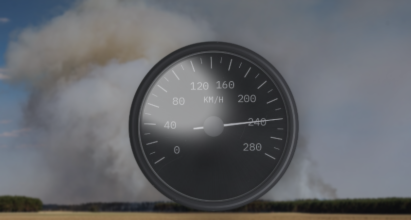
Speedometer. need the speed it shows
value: 240 km/h
